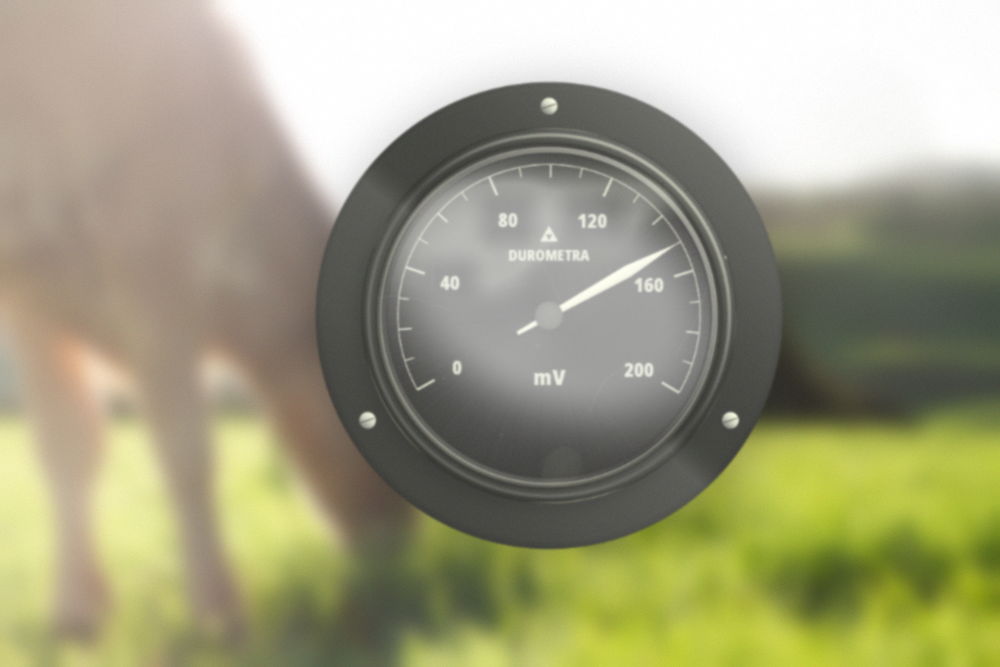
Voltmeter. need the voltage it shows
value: 150 mV
